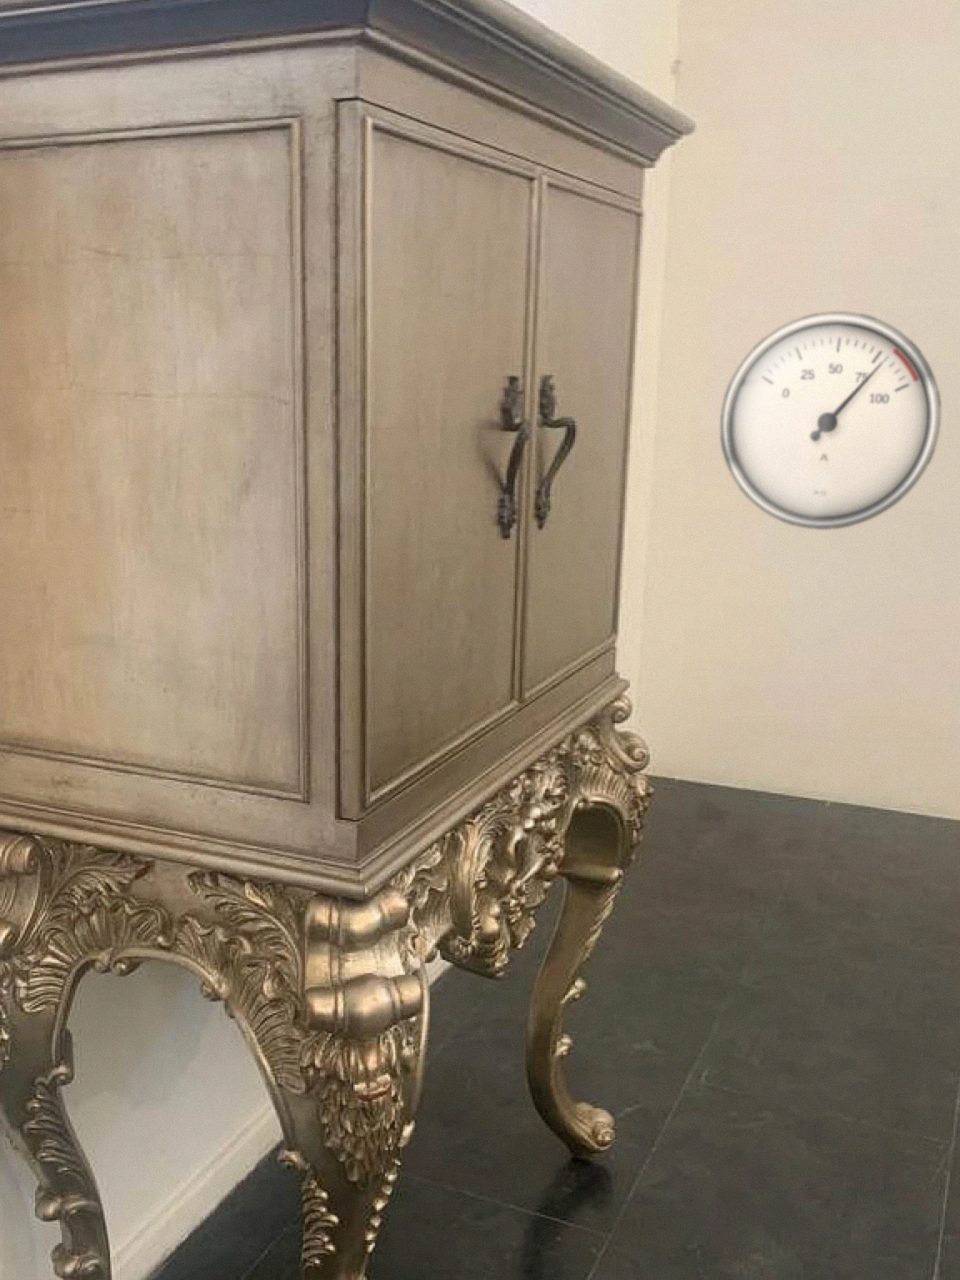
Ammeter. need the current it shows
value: 80 A
